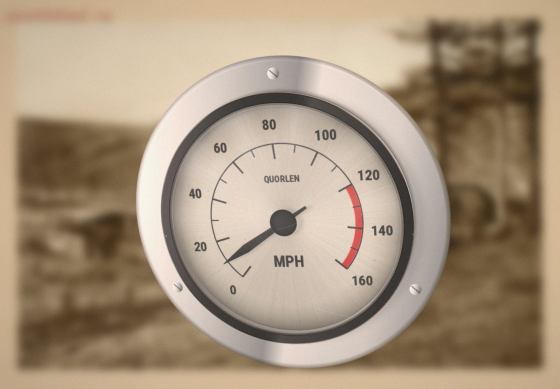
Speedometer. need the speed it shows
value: 10 mph
